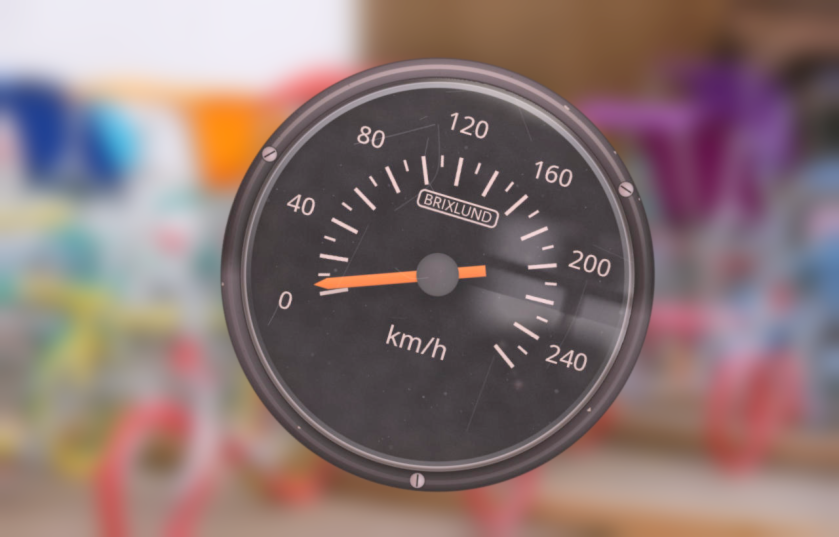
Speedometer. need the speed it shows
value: 5 km/h
